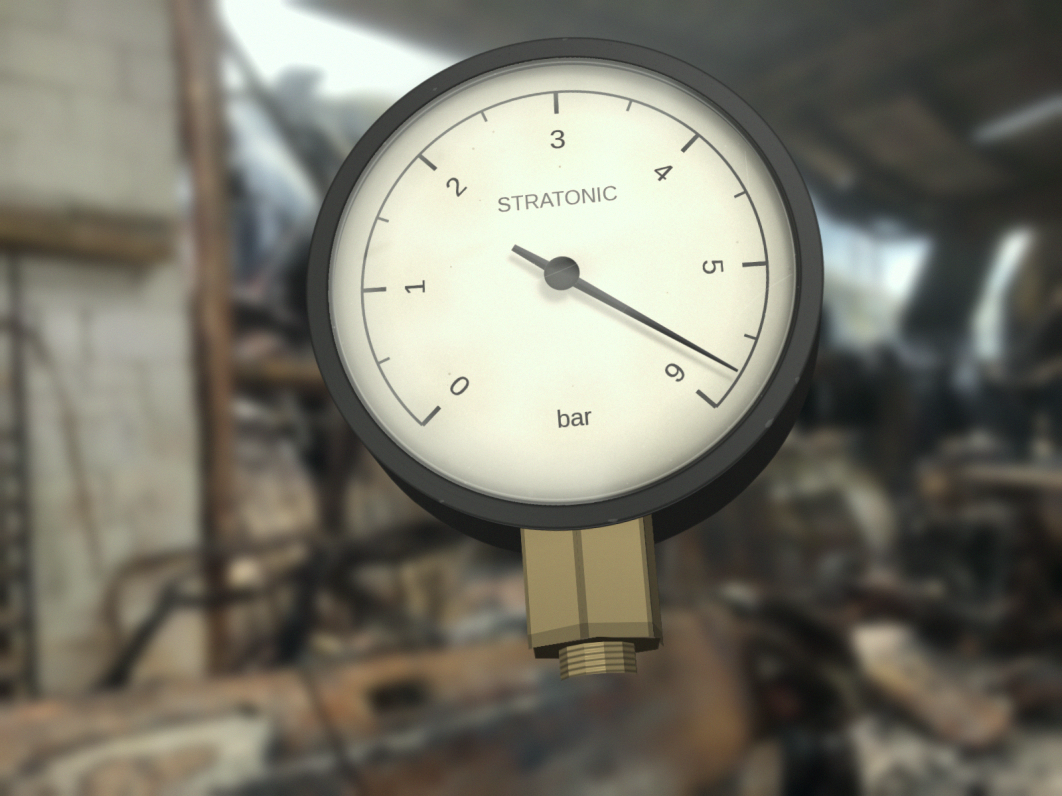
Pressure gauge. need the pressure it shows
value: 5.75 bar
